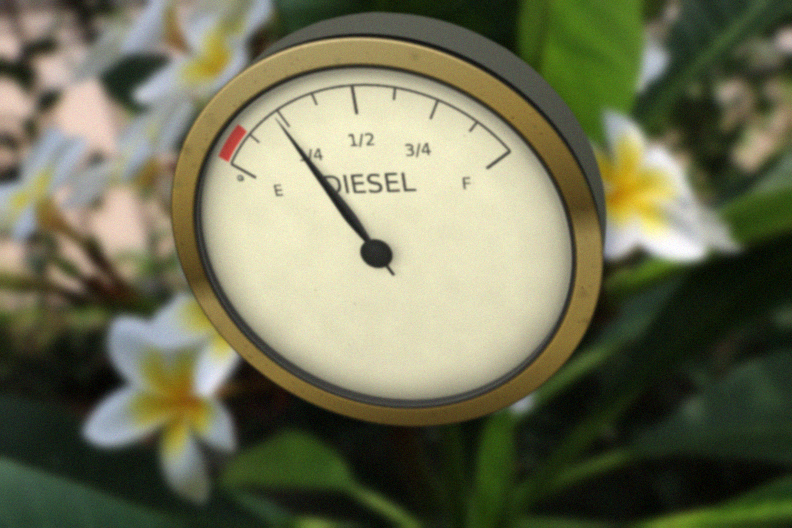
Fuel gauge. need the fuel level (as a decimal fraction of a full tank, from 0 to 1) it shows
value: 0.25
